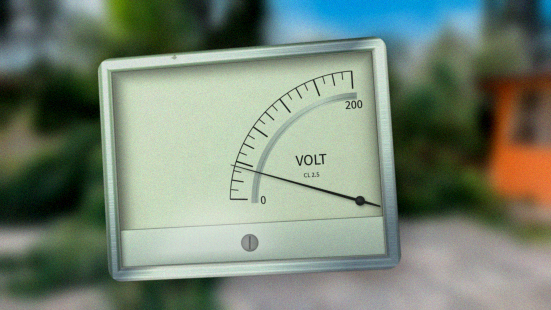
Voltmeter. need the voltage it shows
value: 35 V
